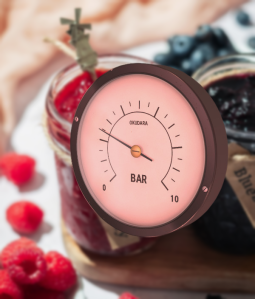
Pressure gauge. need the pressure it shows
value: 2.5 bar
